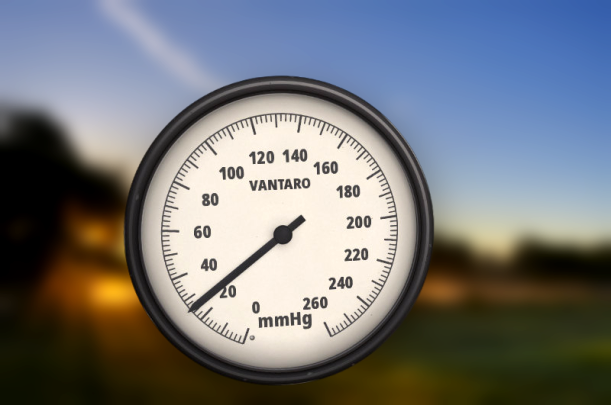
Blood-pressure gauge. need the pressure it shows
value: 26 mmHg
